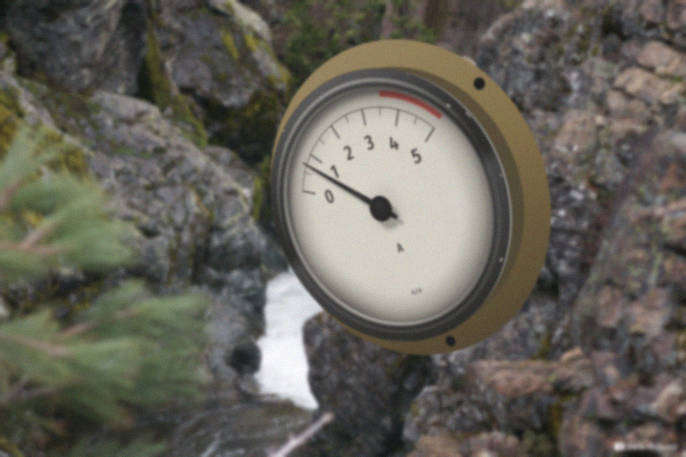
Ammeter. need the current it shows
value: 0.75 A
